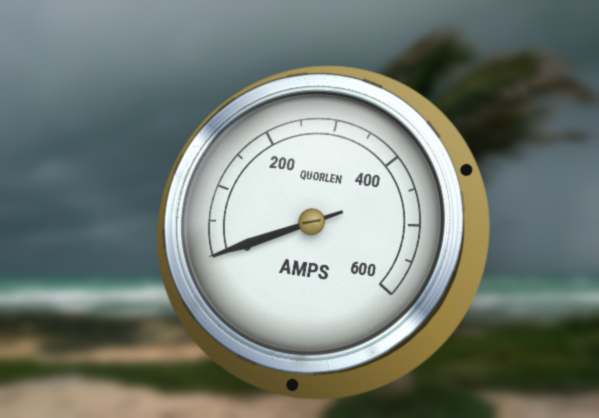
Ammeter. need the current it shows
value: 0 A
